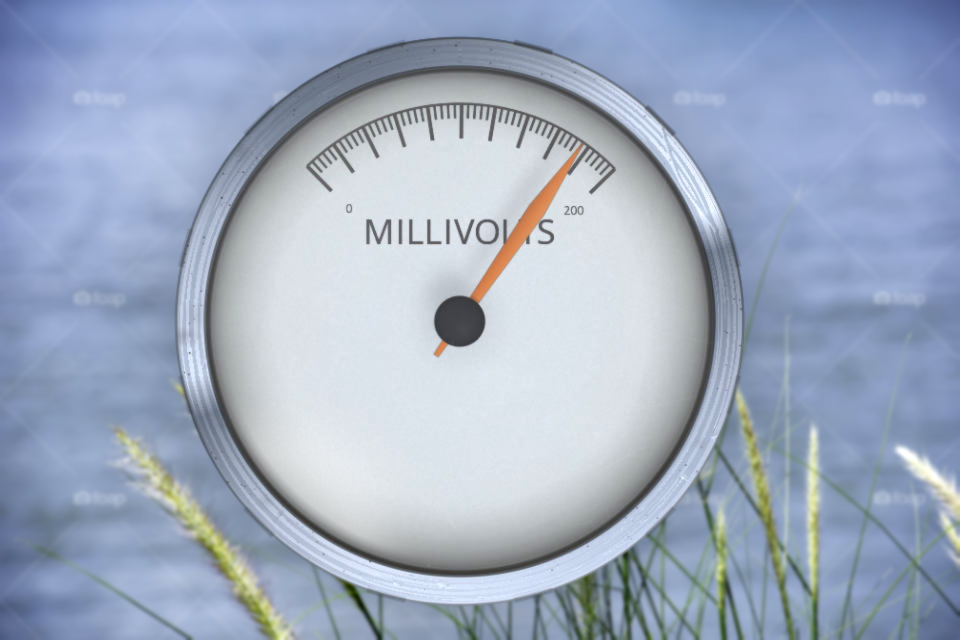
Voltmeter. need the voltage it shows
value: 176 mV
